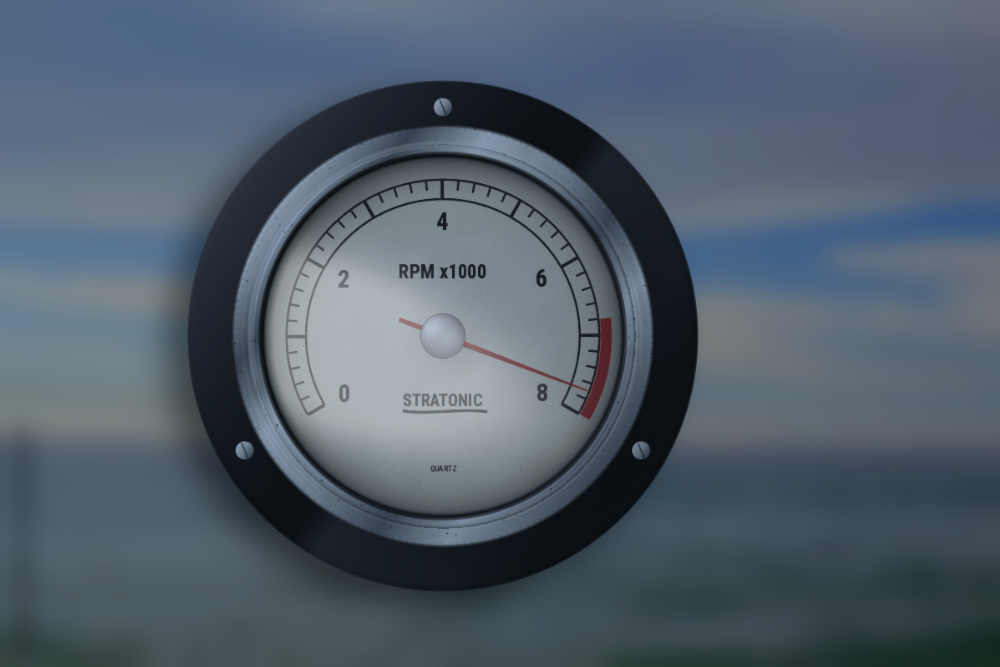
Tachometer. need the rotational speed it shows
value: 7700 rpm
